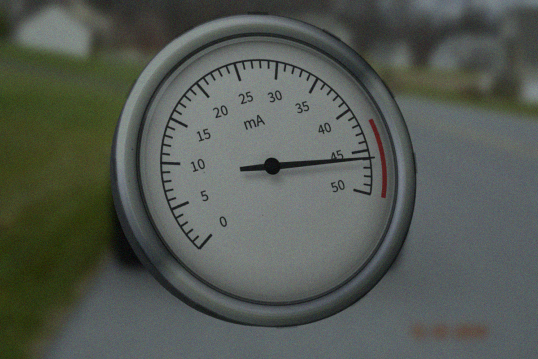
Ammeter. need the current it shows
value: 46 mA
